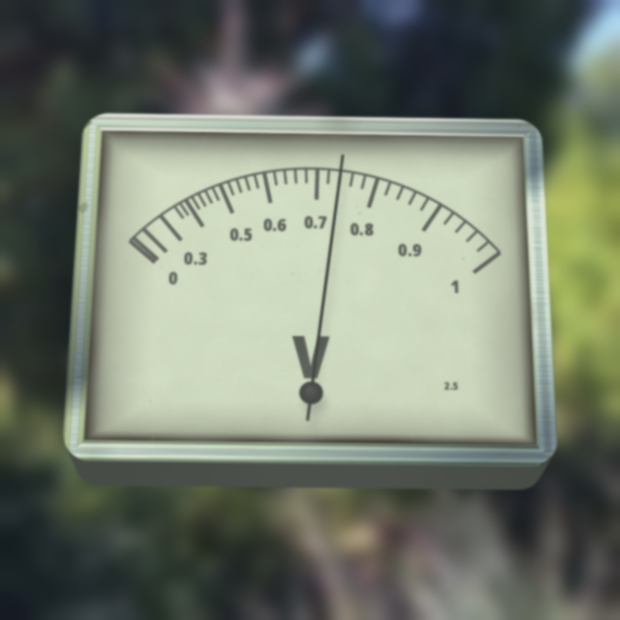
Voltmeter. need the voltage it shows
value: 0.74 V
